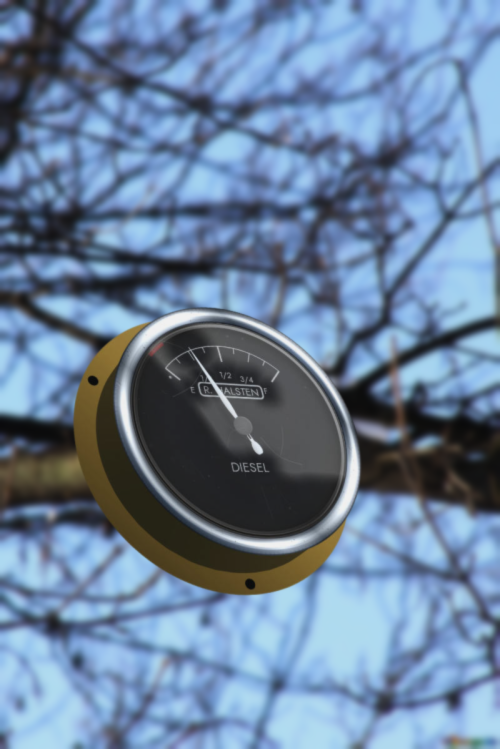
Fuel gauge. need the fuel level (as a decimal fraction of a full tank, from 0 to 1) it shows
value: 0.25
